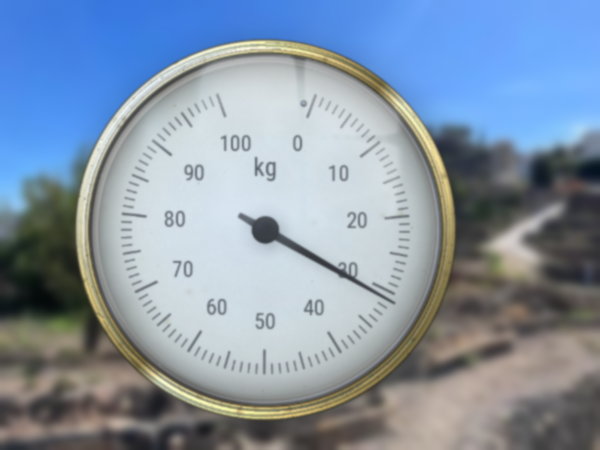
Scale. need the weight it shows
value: 31 kg
